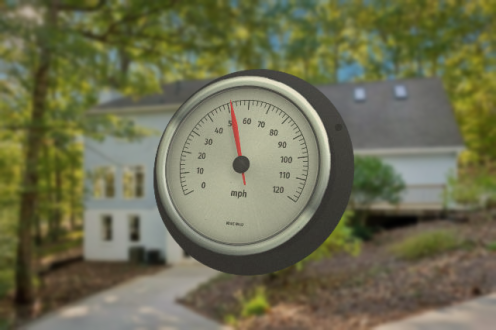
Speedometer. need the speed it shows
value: 52 mph
